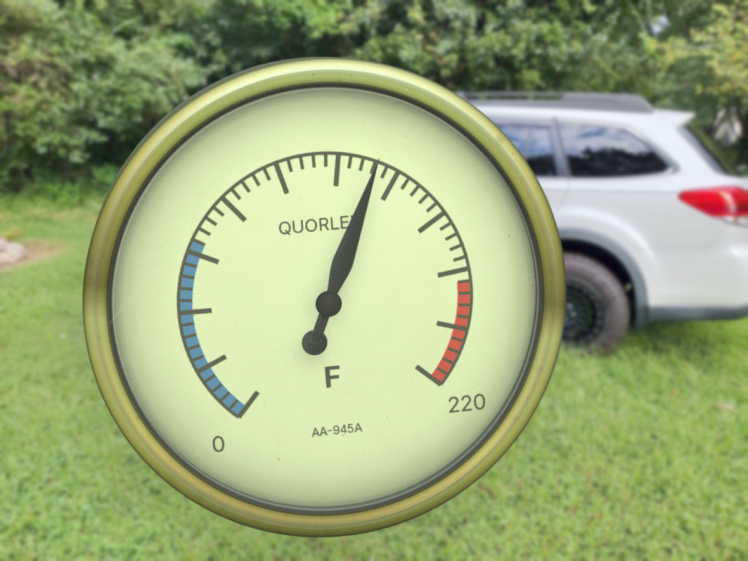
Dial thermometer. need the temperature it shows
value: 132 °F
